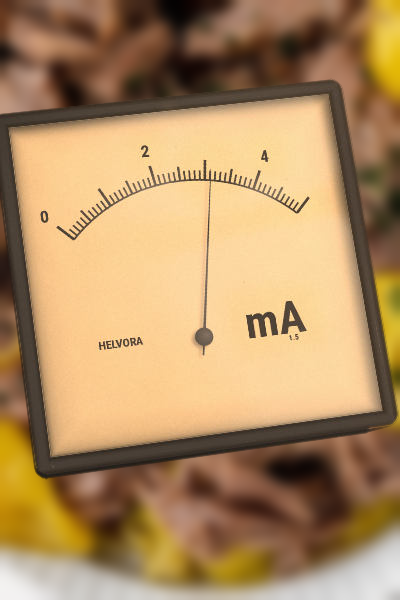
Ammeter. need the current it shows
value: 3.1 mA
